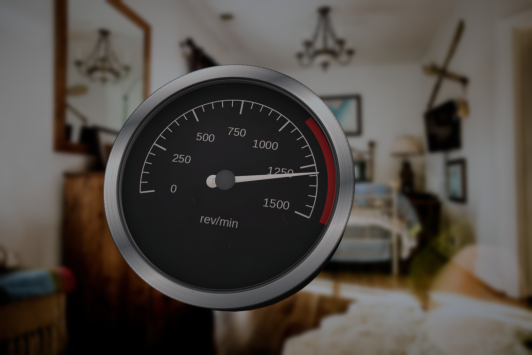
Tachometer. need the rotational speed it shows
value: 1300 rpm
